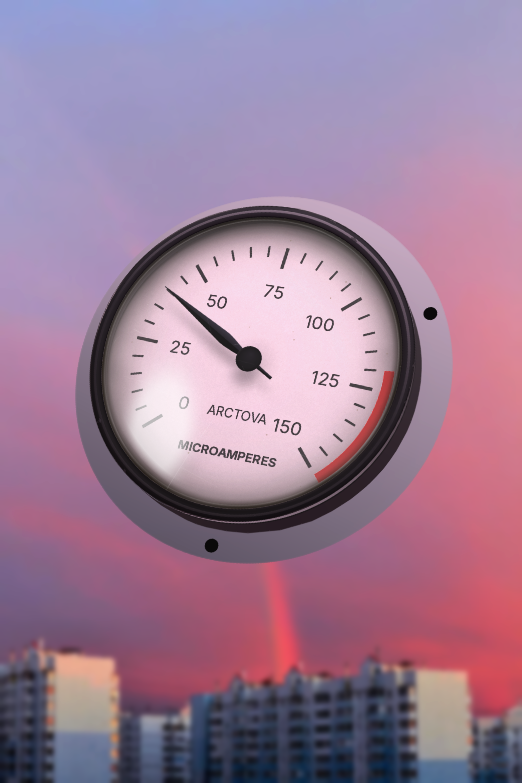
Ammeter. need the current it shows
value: 40 µA
